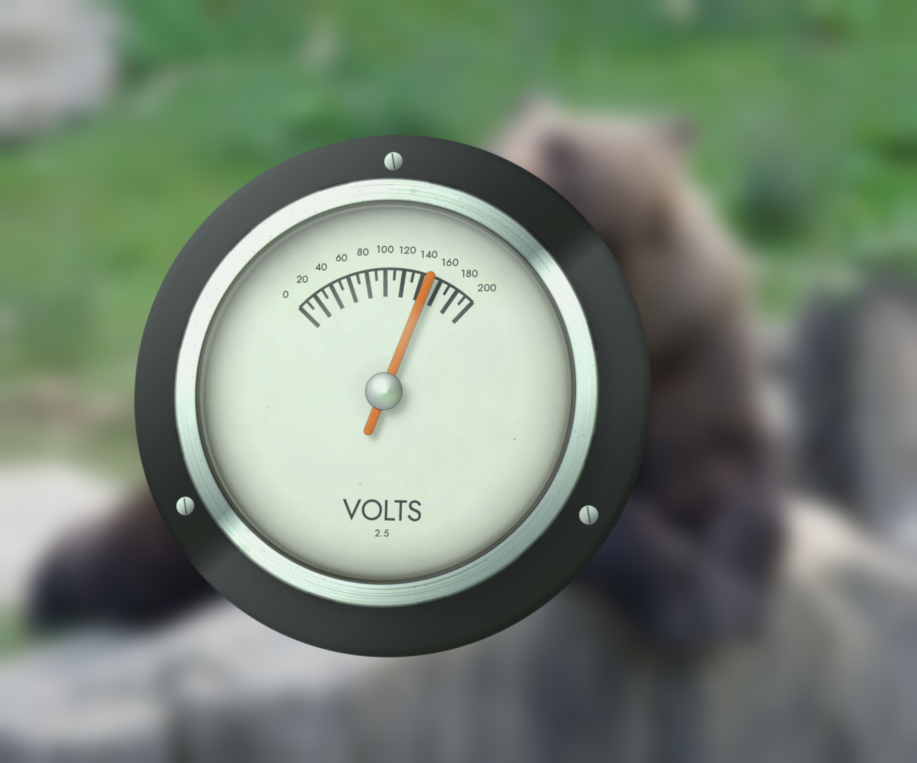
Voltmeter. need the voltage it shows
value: 150 V
